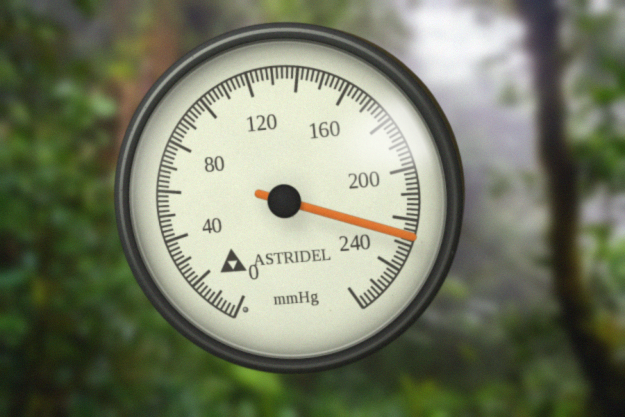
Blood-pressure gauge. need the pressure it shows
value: 226 mmHg
